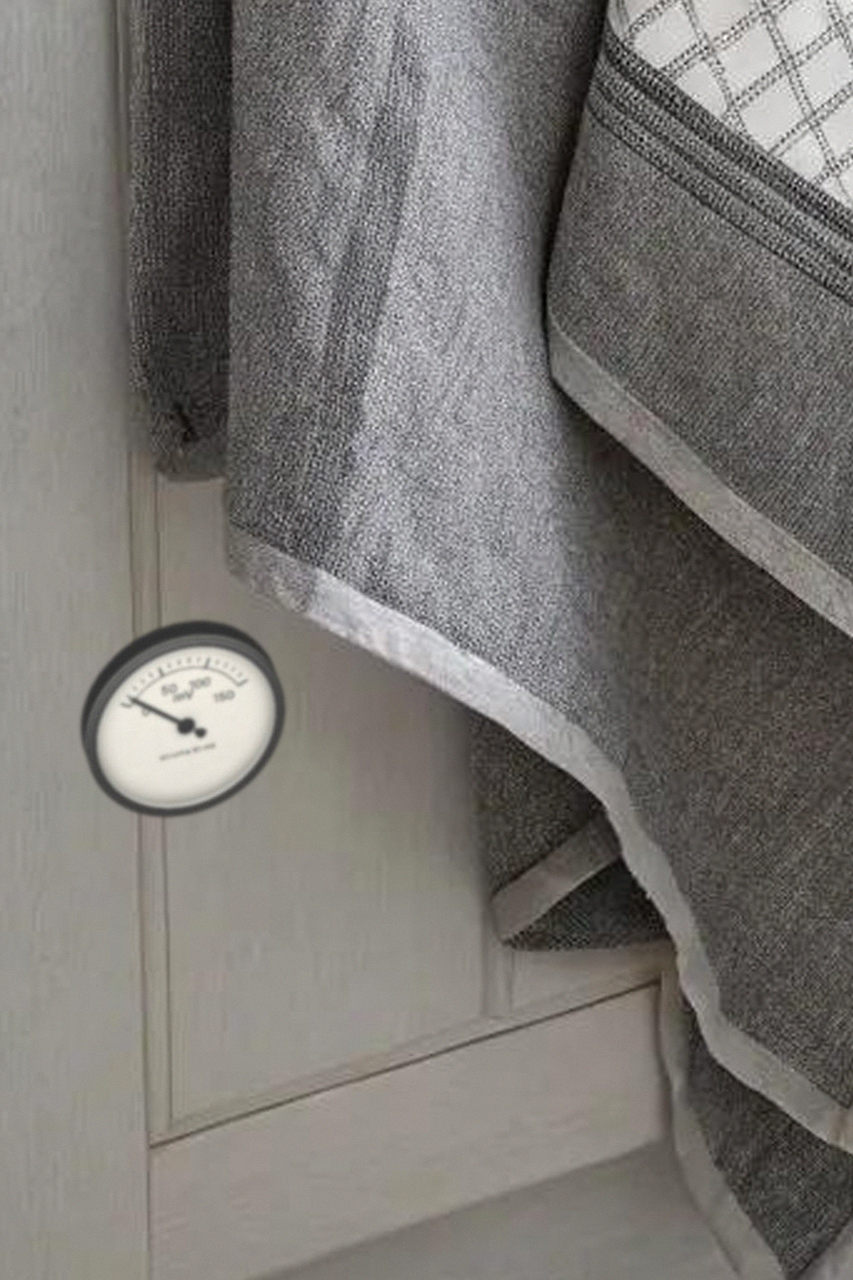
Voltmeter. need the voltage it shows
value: 10 mV
